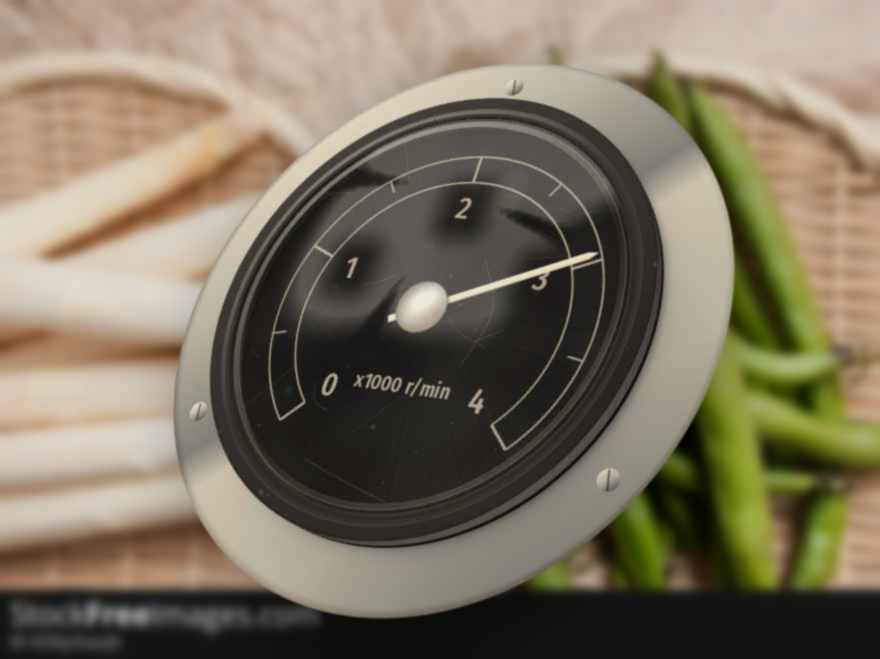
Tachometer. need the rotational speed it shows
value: 3000 rpm
